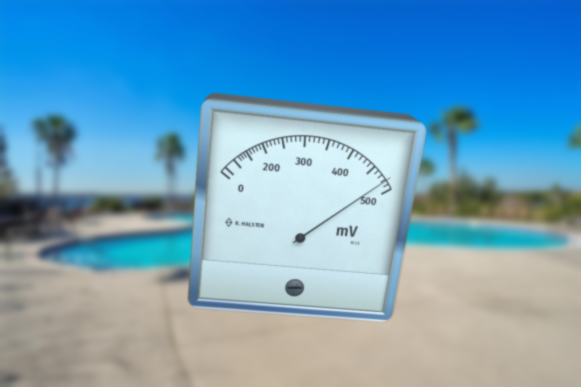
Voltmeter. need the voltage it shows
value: 480 mV
